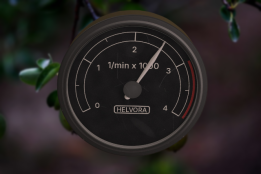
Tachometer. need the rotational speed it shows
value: 2500 rpm
